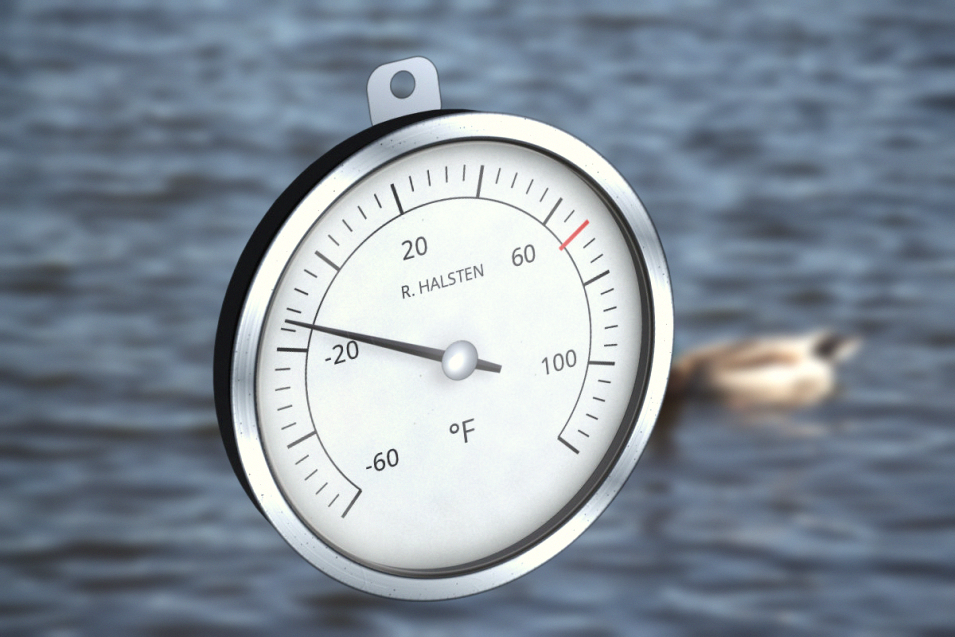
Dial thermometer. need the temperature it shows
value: -14 °F
